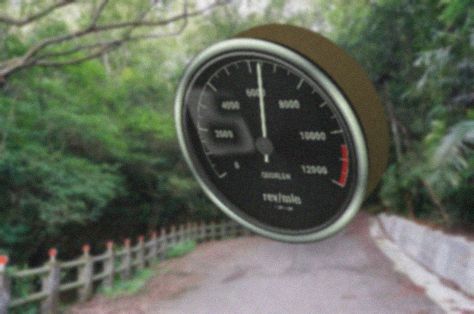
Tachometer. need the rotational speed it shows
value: 6500 rpm
